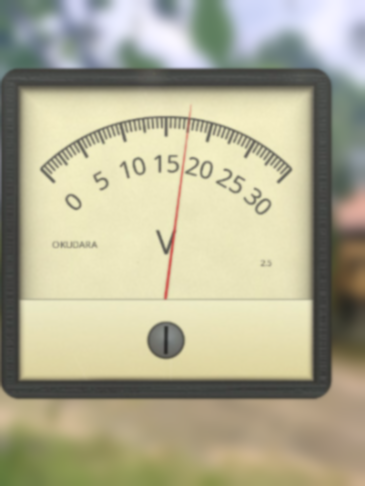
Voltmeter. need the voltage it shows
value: 17.5 V
